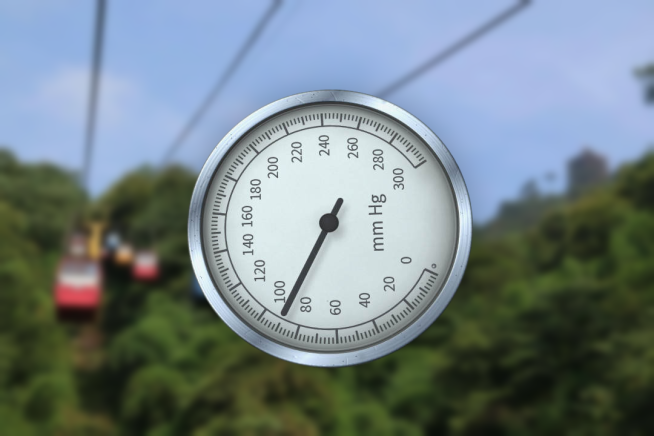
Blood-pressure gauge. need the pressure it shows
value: 90 mmHg
